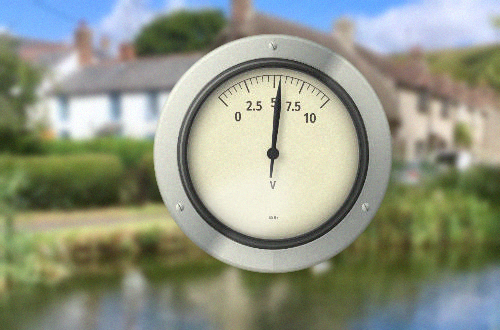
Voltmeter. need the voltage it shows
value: 5.5 V
